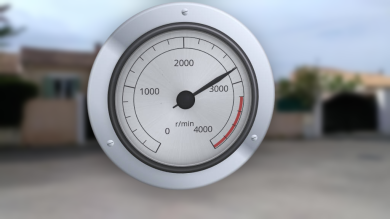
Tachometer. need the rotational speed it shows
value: 2800 rpm
